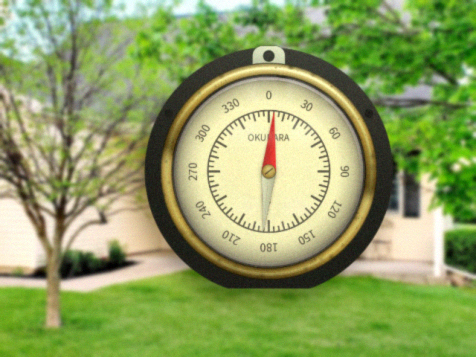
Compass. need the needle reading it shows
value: 5 °
